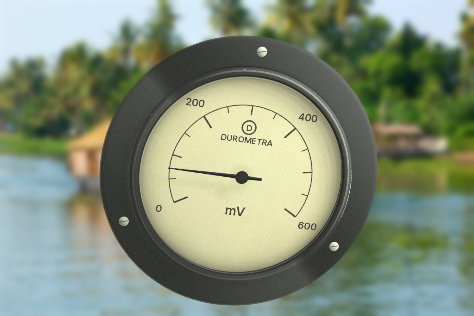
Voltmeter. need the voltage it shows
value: 75 mV
